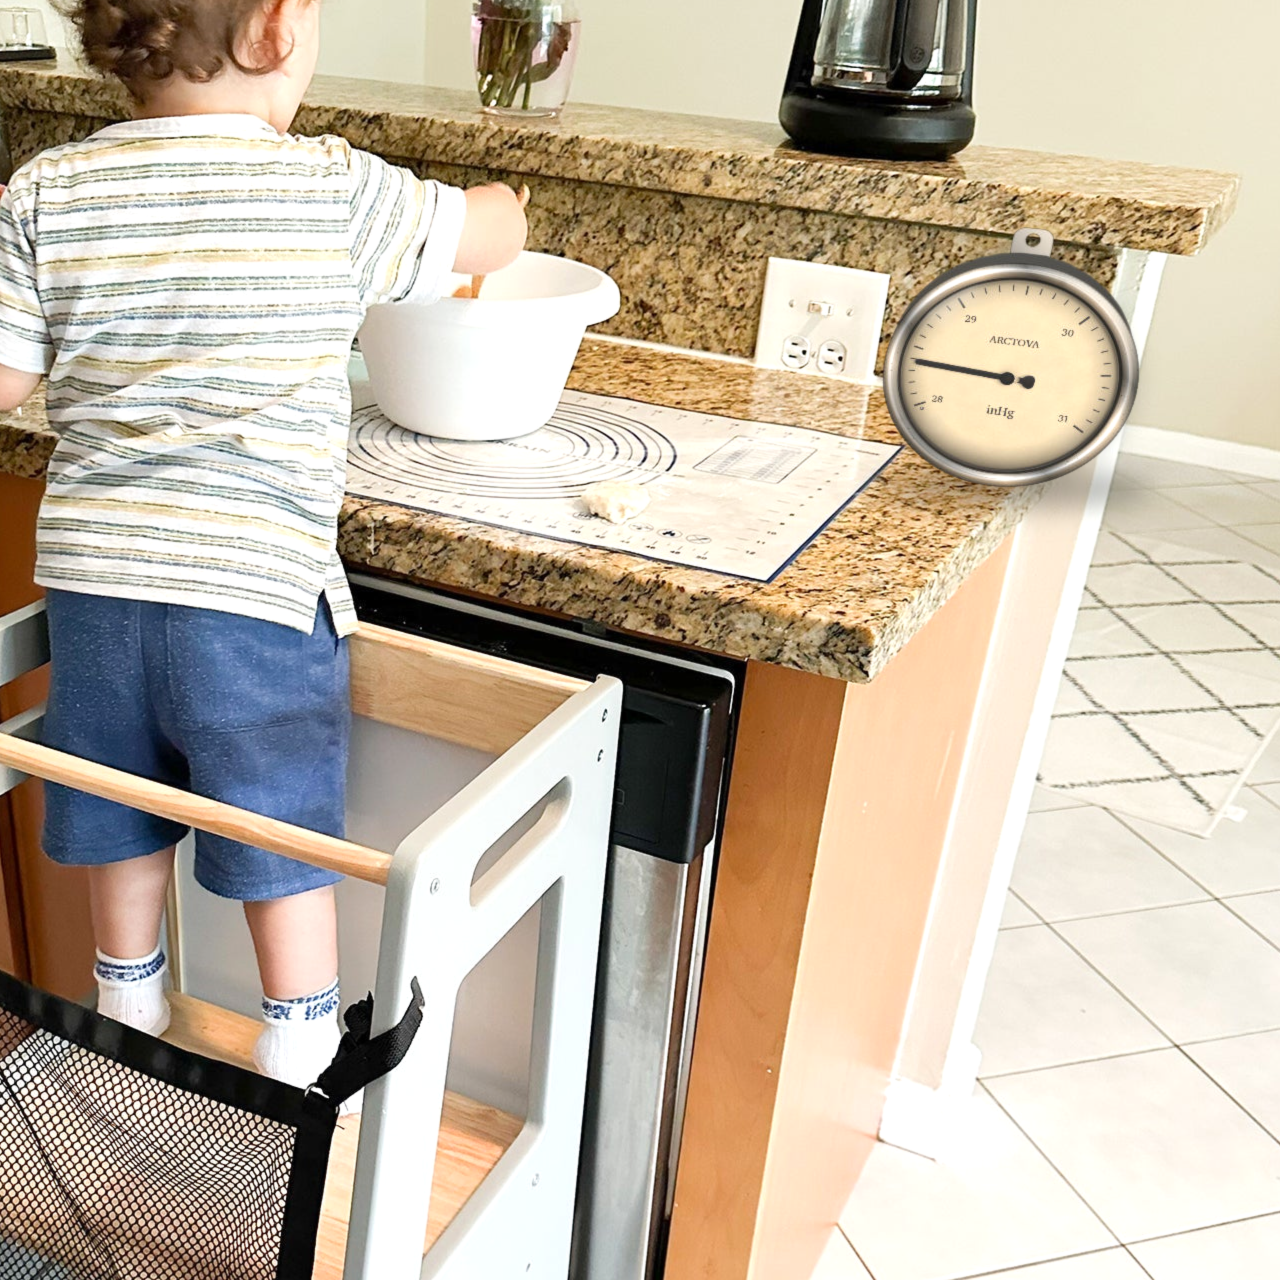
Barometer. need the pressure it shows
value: 28.4 inHg
